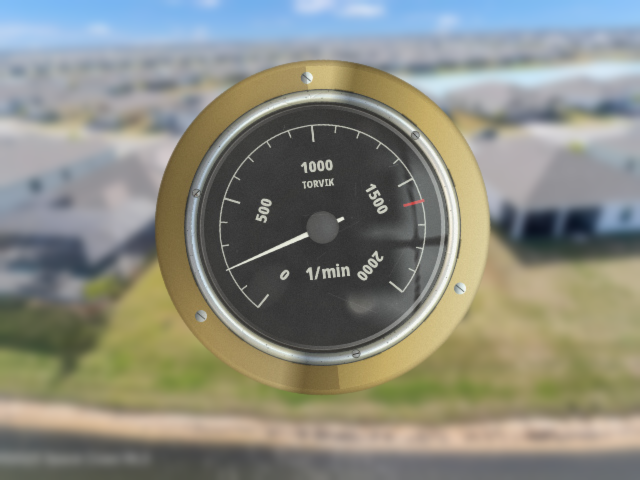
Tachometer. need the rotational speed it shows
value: 200 rpm
